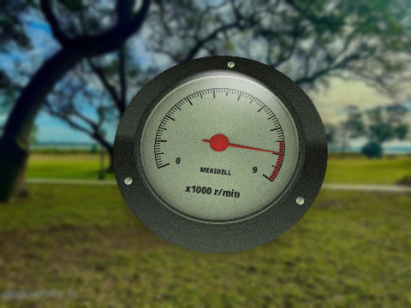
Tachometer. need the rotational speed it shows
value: 8000 rpm
